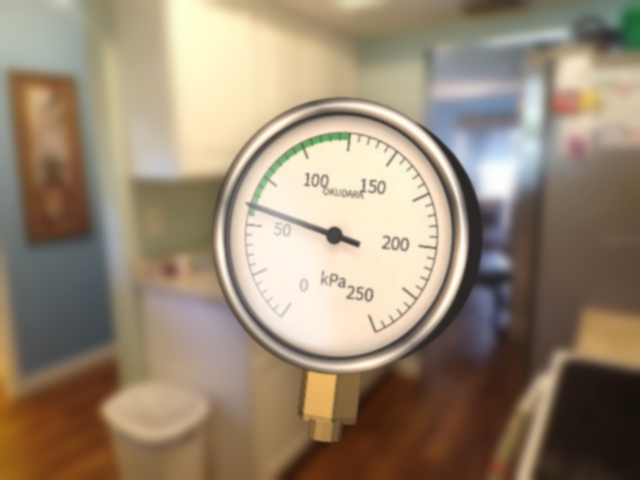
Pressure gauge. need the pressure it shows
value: 60 kPa
